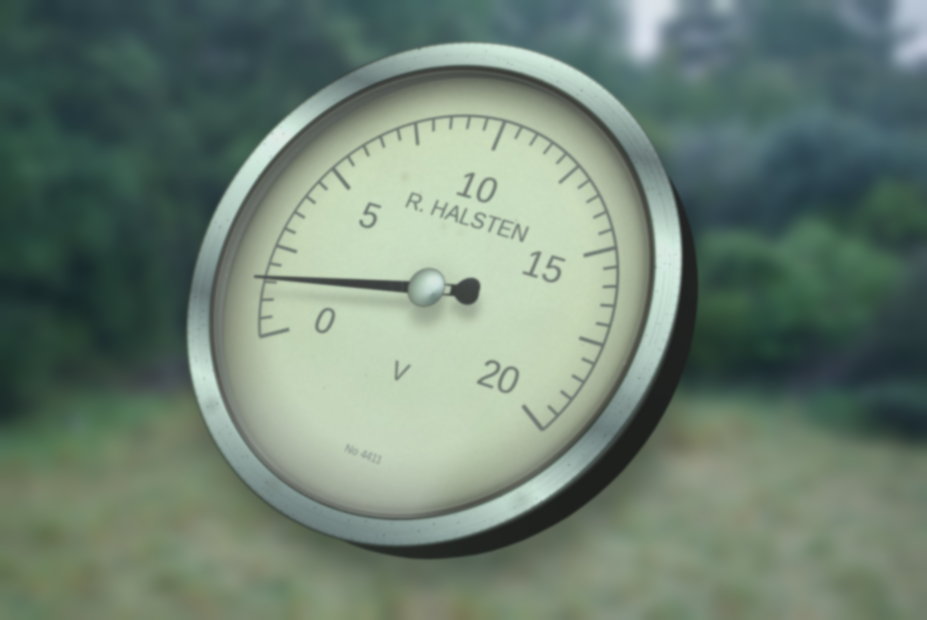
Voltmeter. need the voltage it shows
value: 1.5 V
